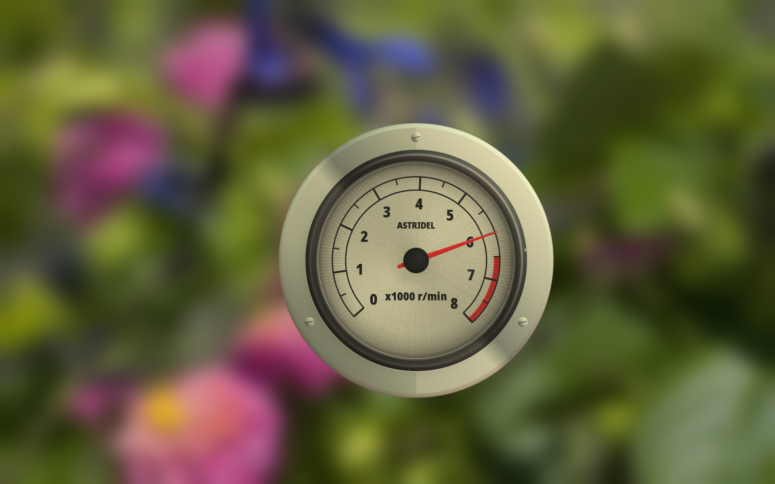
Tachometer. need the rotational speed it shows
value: 6000 rpm
